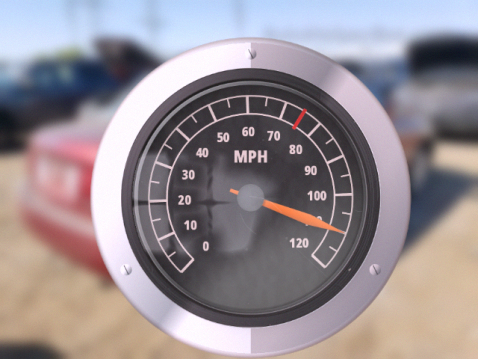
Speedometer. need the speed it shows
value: 110 mph
